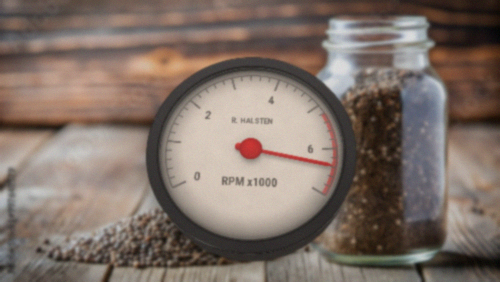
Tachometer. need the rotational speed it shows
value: 6400 rpm
